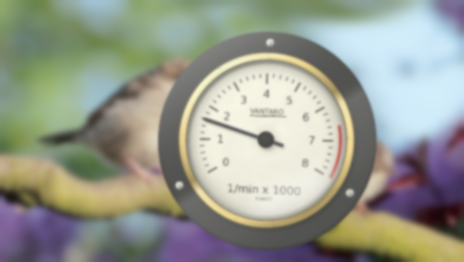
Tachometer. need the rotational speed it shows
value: 1600 rpm
